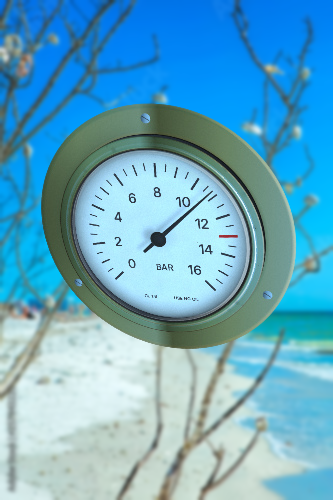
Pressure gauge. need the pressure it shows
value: 10.75 bar
